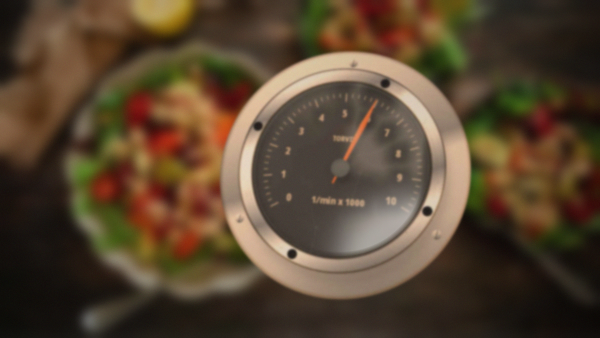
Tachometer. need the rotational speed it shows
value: 6000 rpm
